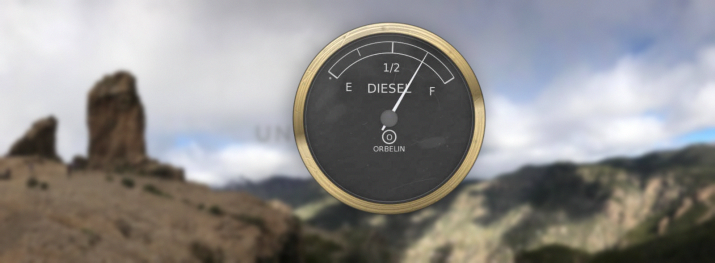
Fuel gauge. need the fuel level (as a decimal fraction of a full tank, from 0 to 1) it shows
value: 0.75
